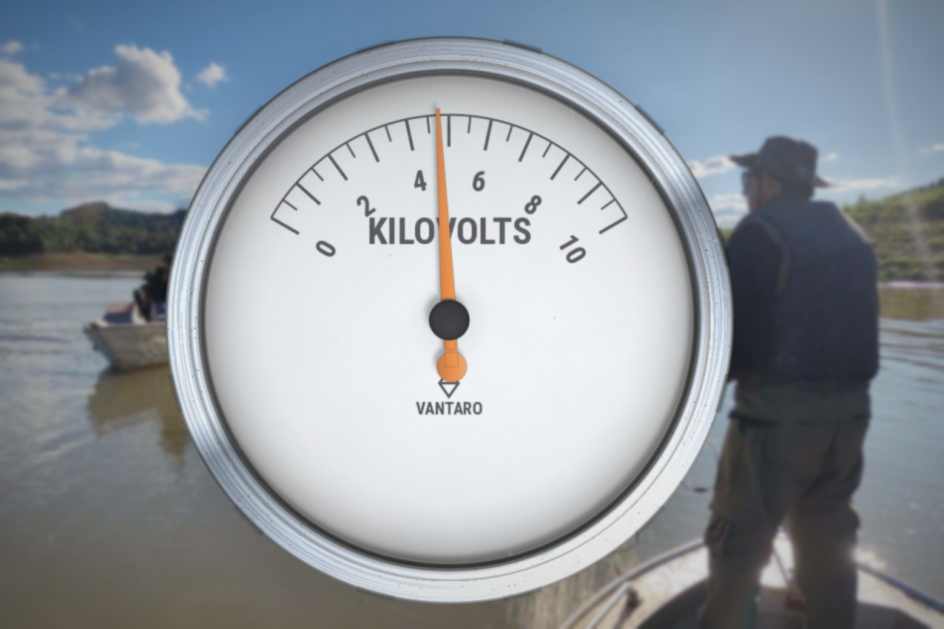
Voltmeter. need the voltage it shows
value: 4.75 kV
